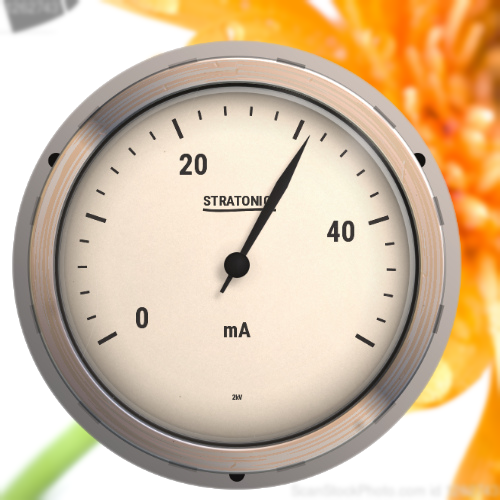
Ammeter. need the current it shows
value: 31 mA
